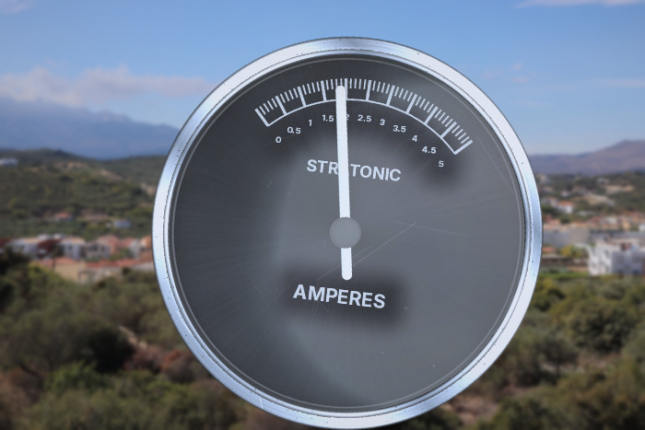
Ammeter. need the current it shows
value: 1.9 A
